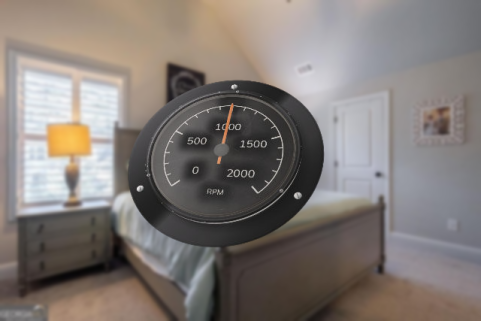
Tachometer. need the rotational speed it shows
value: 1000 rpm
